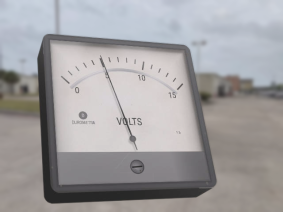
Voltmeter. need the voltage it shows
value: 5 V
